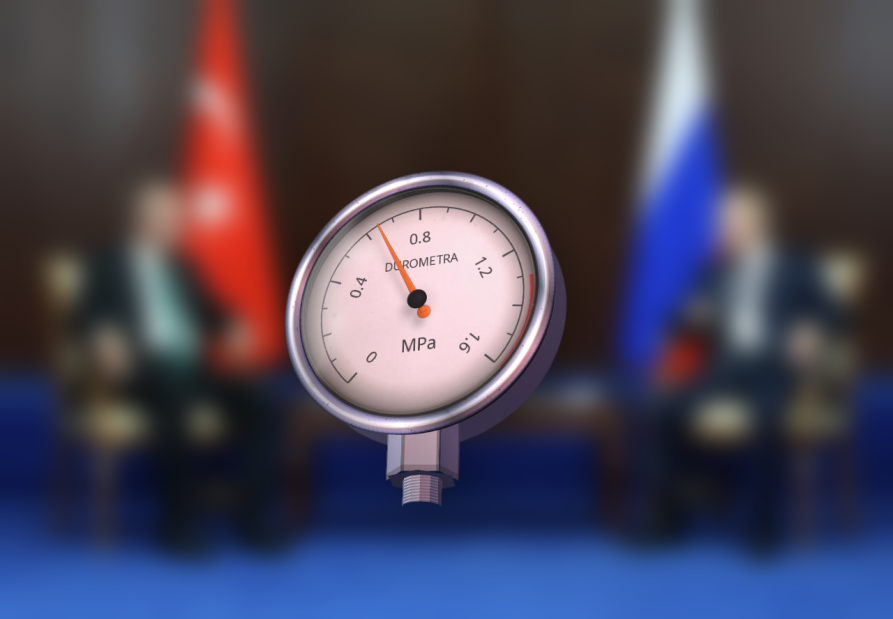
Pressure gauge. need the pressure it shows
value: 0.65 MPa
